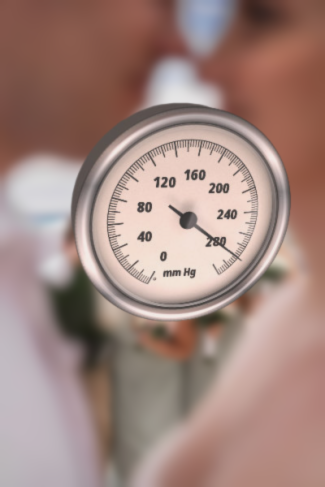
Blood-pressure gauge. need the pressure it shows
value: 280 mmHg
